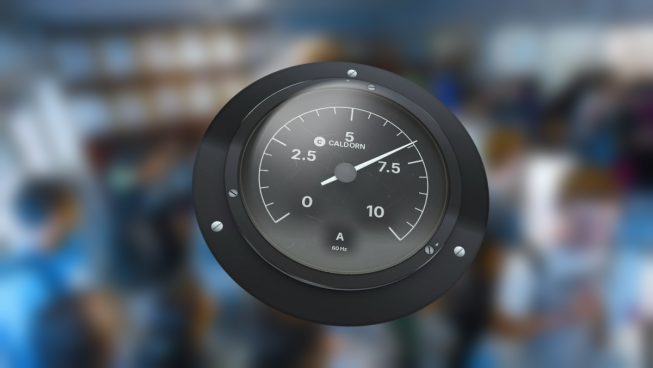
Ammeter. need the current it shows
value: 7 A
